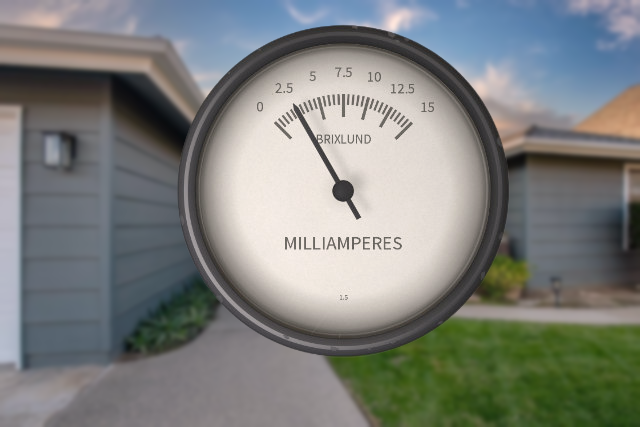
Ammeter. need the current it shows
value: 2.5 mA
